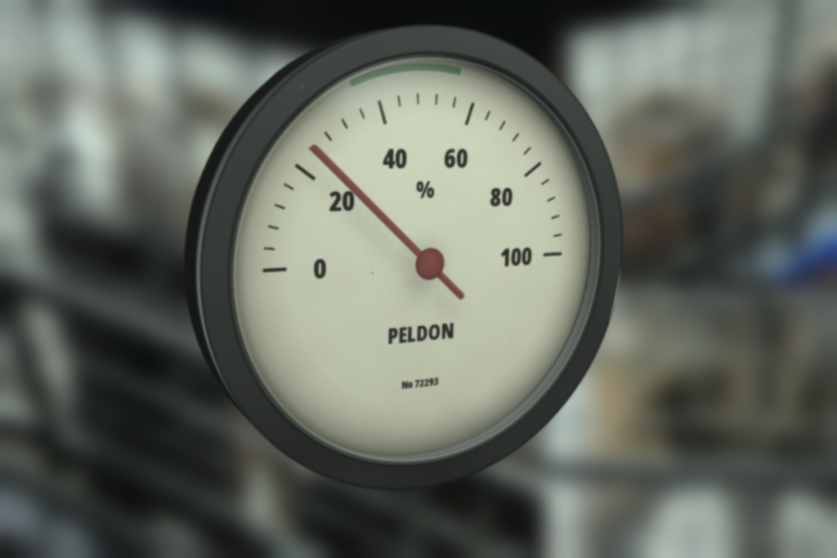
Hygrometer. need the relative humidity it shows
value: 24 %
